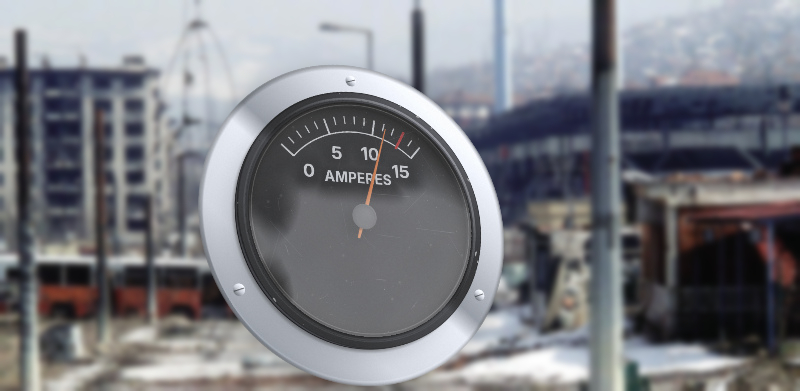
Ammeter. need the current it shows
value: 11 A
